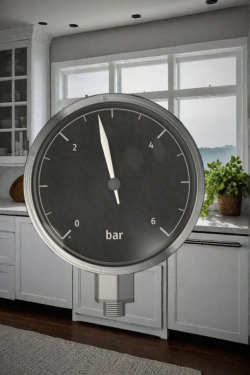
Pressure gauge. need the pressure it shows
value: 2.75 bar
